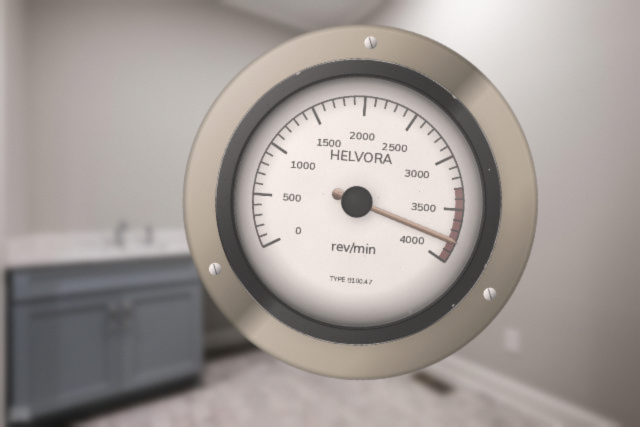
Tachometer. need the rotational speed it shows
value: 3800 rpm
